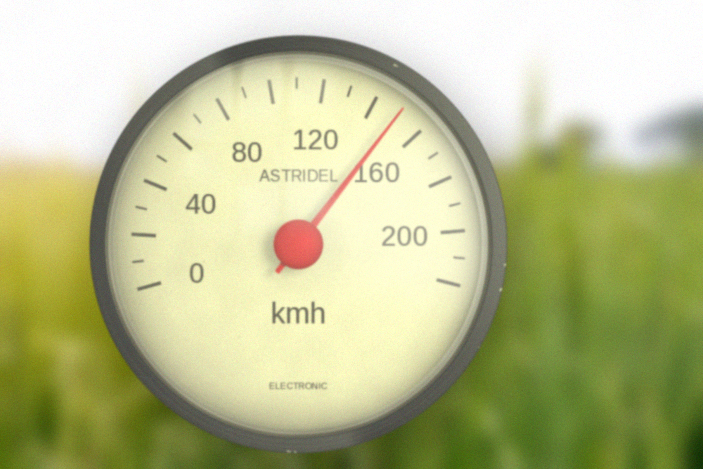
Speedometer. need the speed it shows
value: 150 km/h
